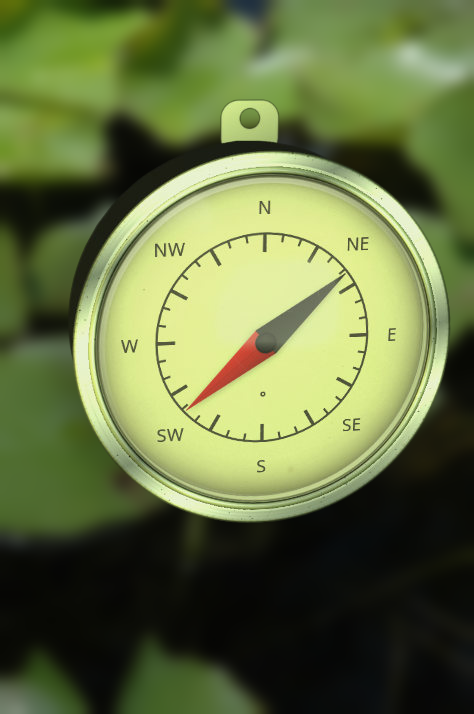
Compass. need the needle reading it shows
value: 230 °
